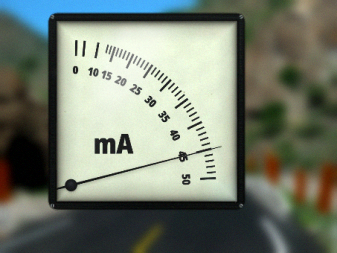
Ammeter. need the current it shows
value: 45 mA
